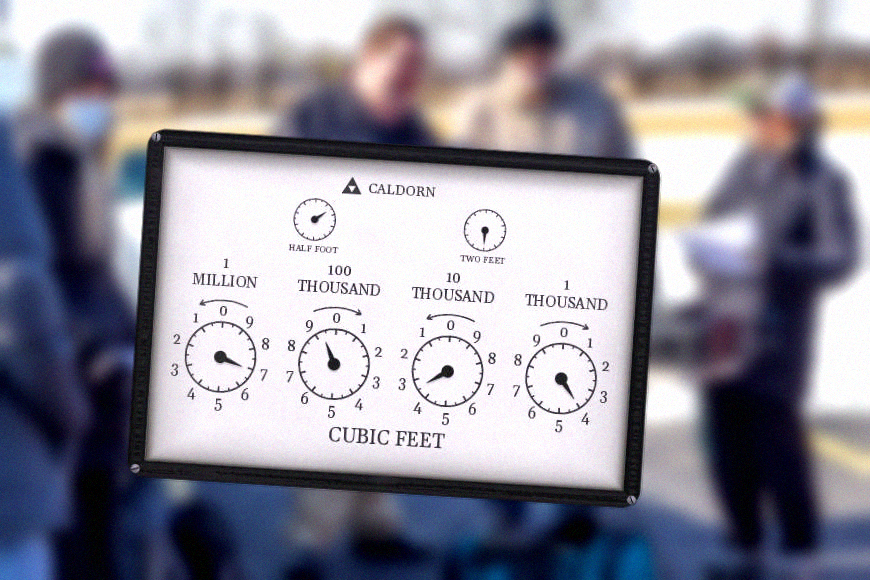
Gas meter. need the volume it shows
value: 693400 ft³
